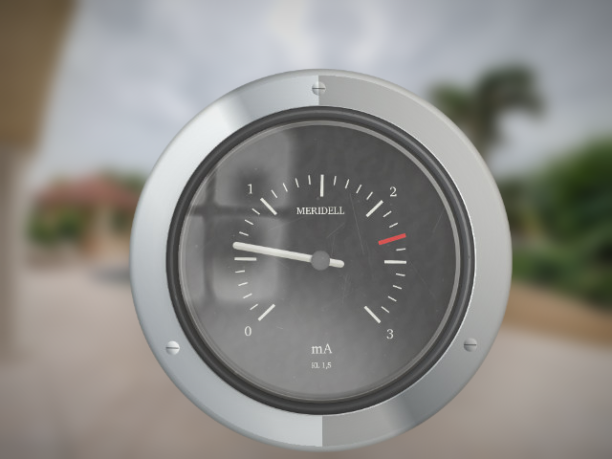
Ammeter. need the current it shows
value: 0.6 mA
